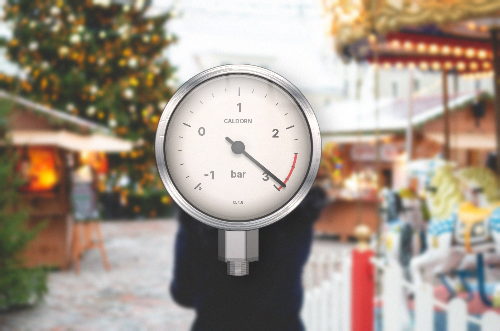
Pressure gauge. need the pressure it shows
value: 2.9 bar
